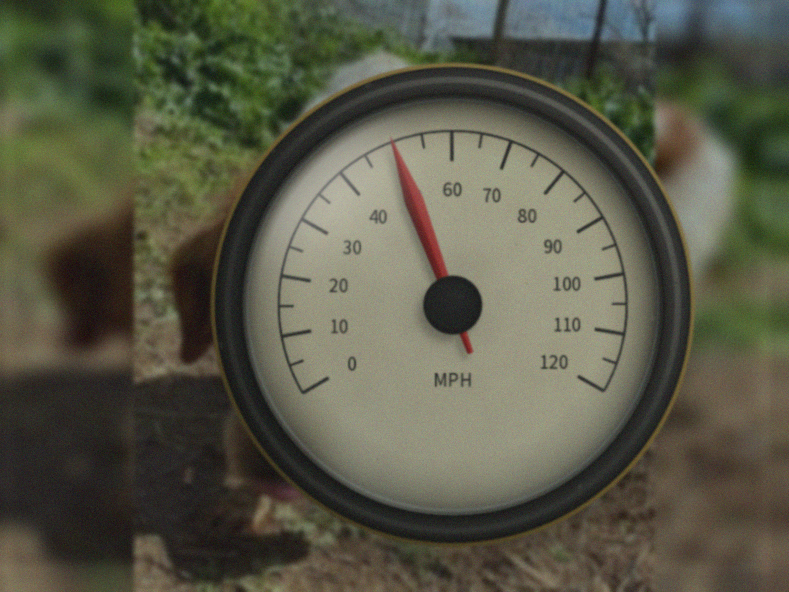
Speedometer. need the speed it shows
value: 50 mph
